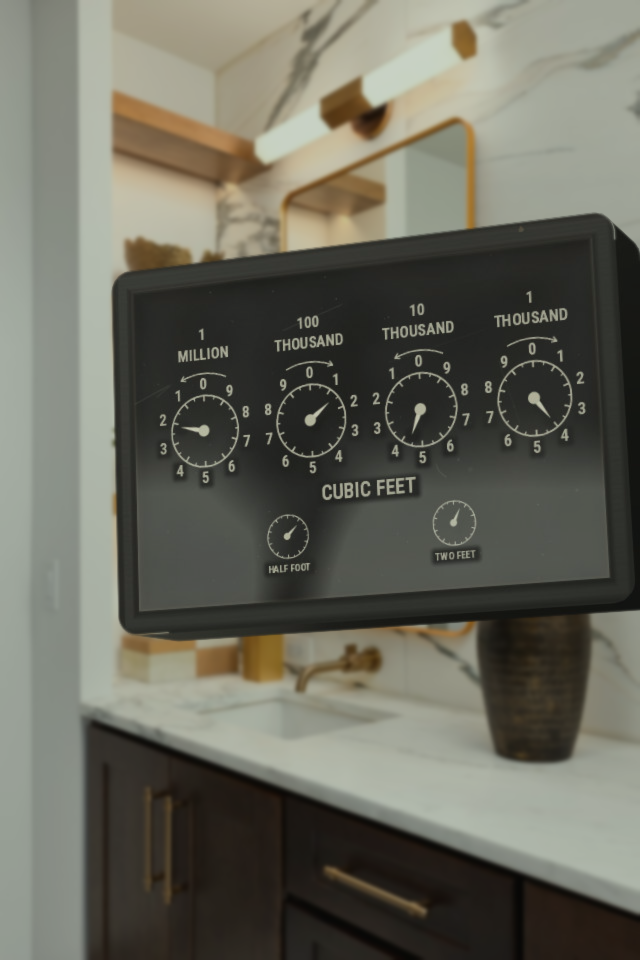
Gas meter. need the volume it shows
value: 214400 ft³
